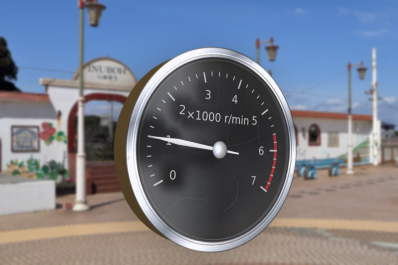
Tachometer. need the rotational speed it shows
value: 1000 rpm
